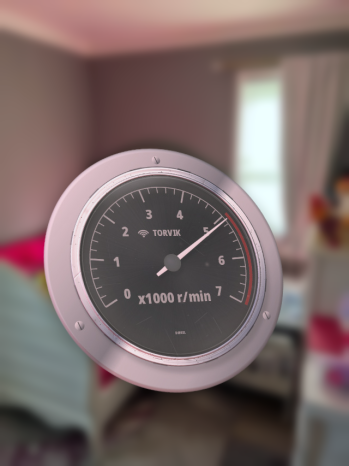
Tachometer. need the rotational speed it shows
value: 5100 rpm
